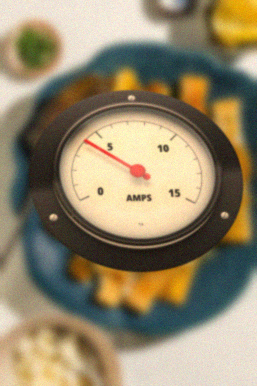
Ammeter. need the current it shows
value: 4 A
